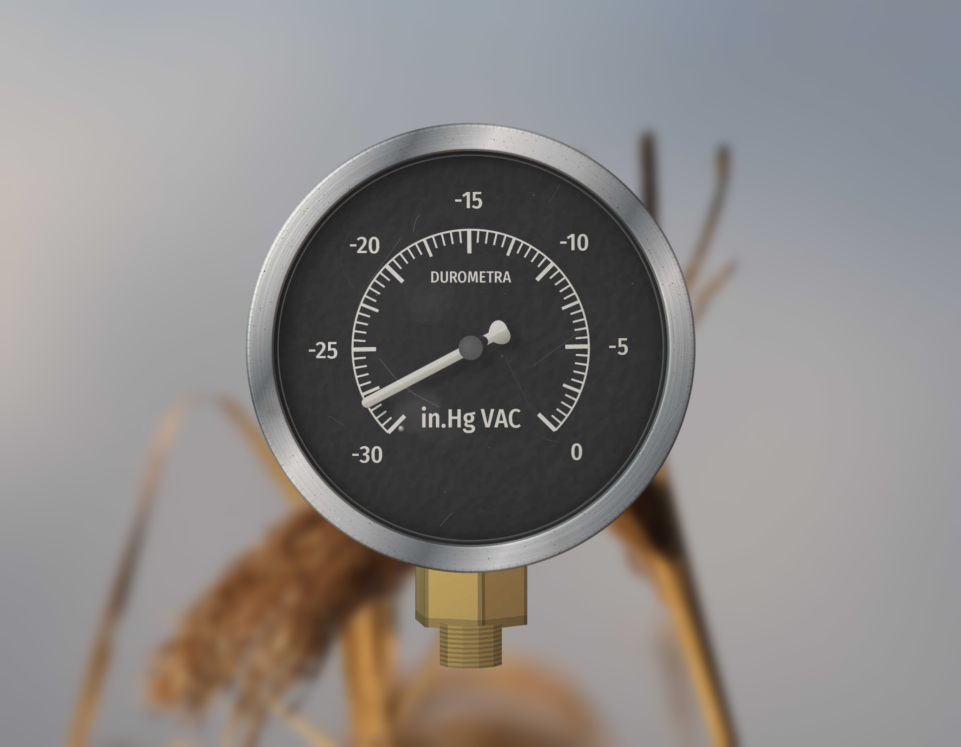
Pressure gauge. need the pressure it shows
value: -28 inHg
